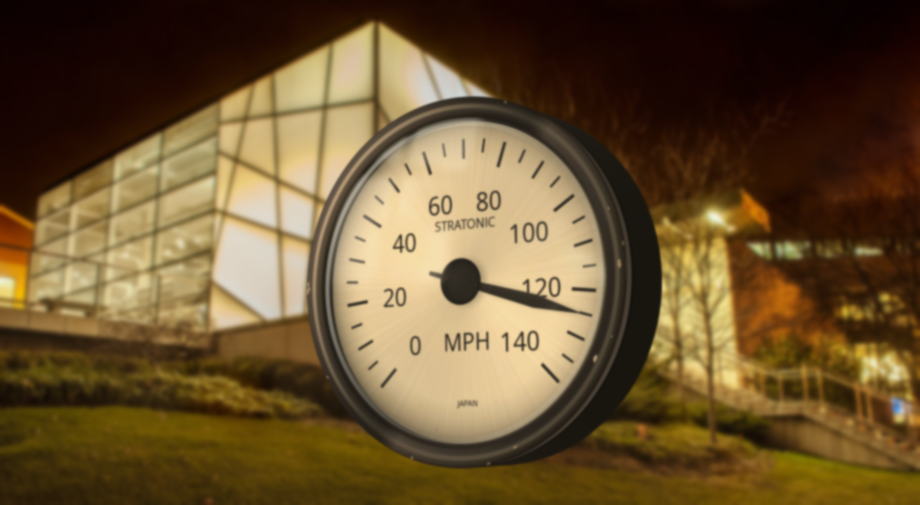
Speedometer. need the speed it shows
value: 125 mph
